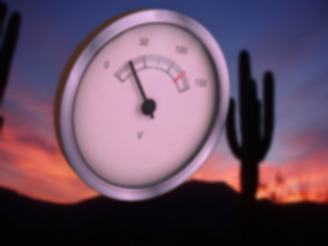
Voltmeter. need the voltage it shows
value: 25 V
